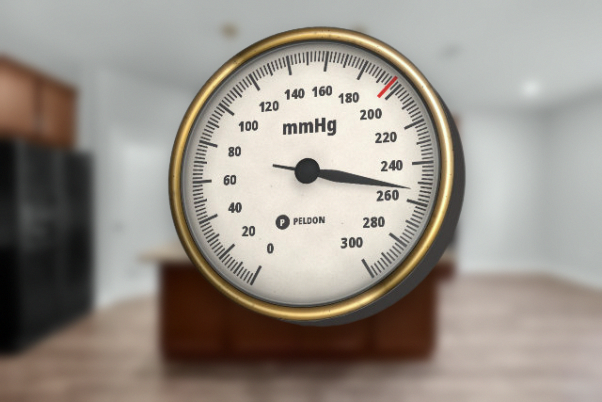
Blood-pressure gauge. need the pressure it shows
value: 254 mmHg
